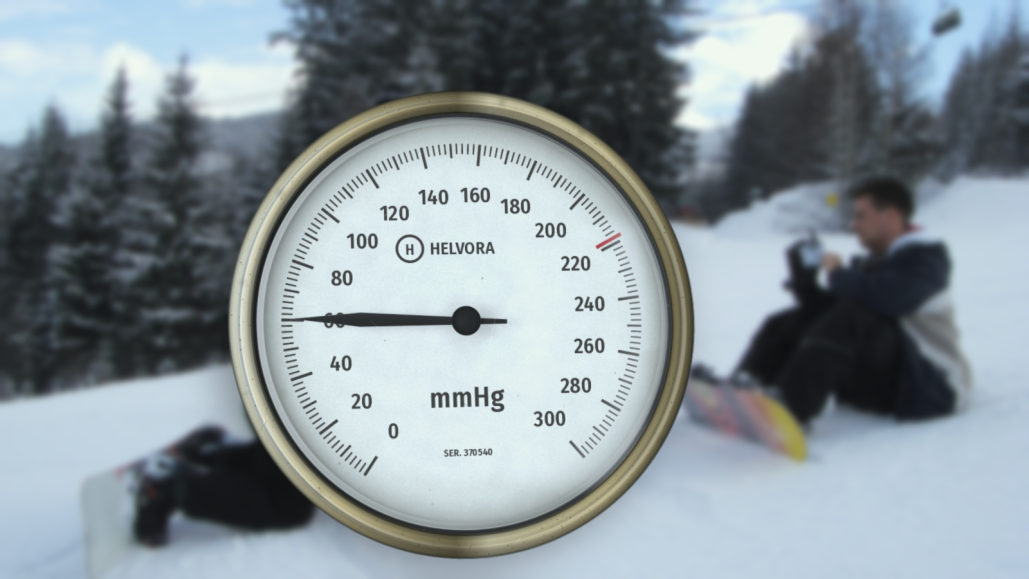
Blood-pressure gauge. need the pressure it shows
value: 60 mmHg
